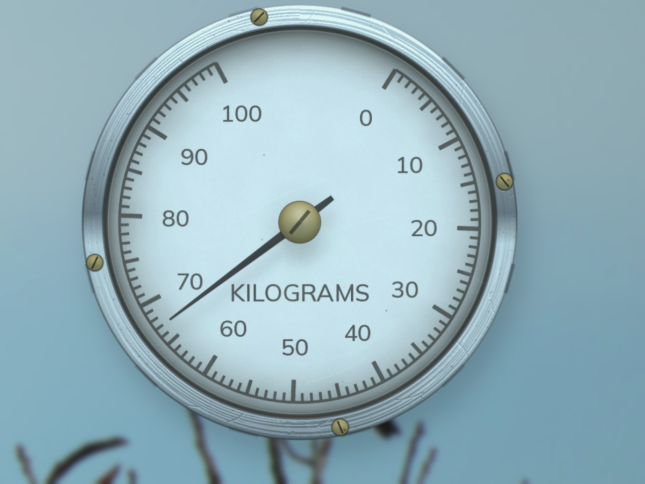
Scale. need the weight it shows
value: 67 kg
